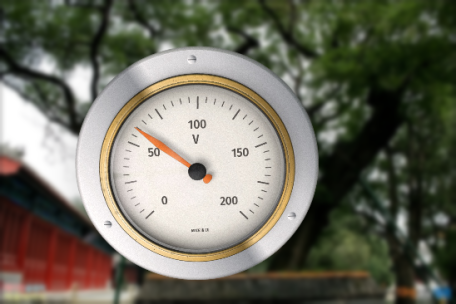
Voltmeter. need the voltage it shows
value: 60 V
